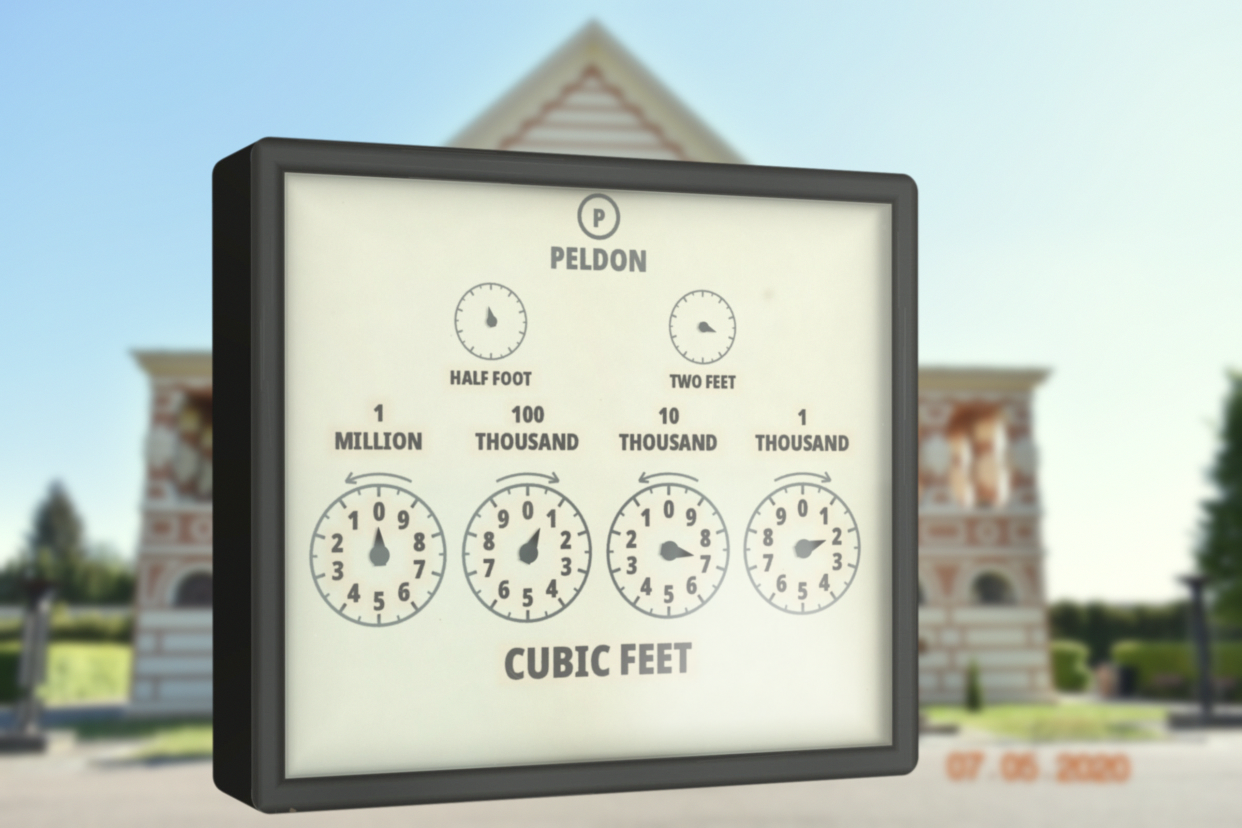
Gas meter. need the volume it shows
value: 7200 ft³
